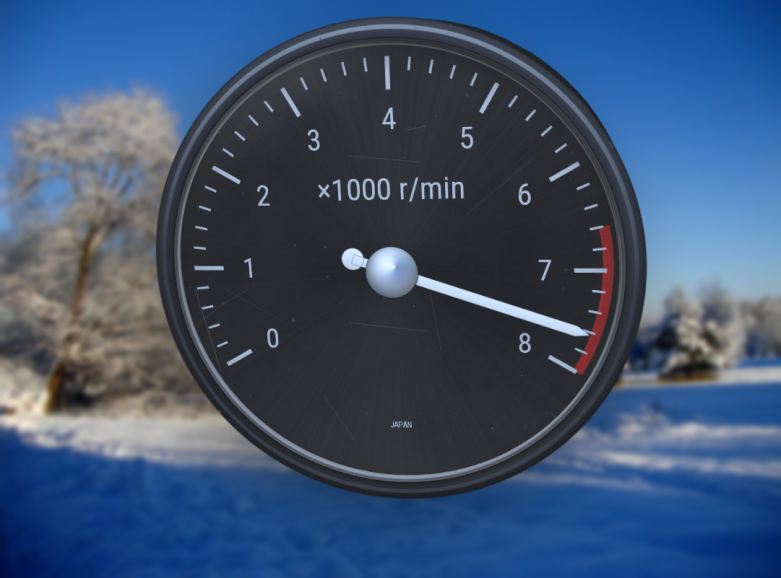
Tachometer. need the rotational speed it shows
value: 7600 rpm
